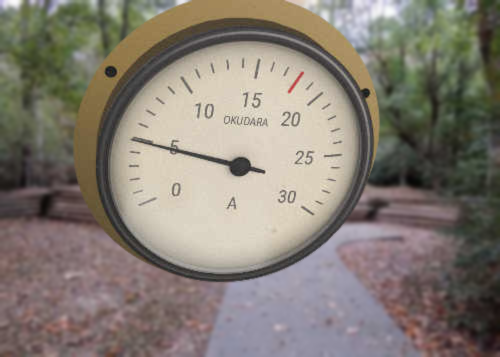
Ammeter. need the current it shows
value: 5 A
